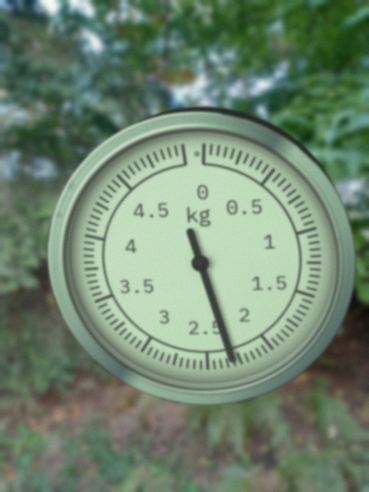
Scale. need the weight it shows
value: 2.3 kg
